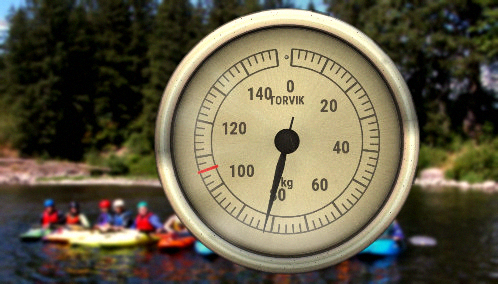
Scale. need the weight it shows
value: 82 kg
